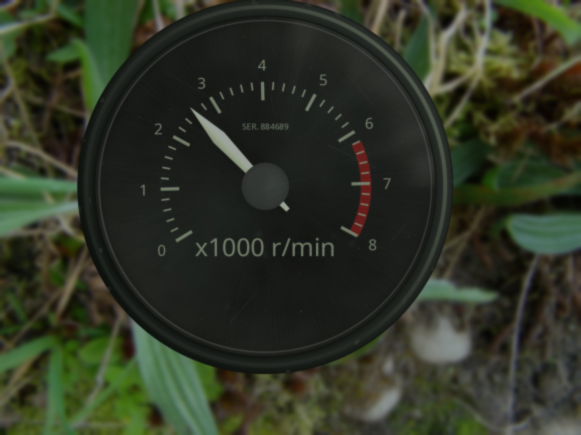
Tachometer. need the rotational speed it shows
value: 2600 rpm
